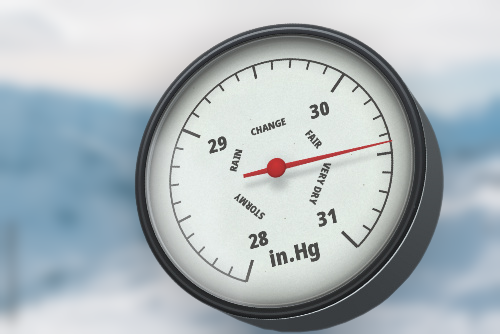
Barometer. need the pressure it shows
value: 30.45 inHg
